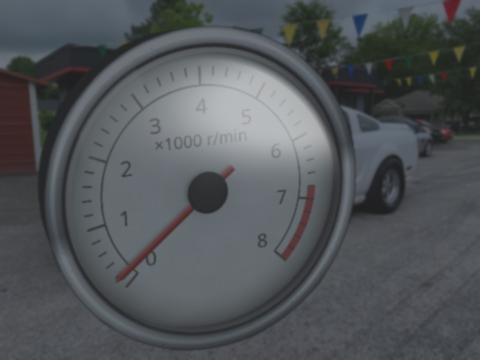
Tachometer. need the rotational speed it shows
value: 200 rpm
